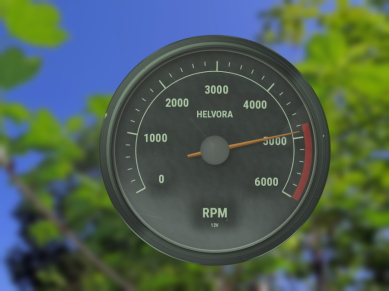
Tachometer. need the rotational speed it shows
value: 4900 rpm
